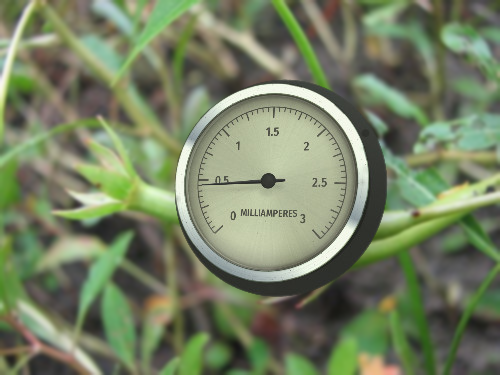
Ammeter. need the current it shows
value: 0.45 mA
